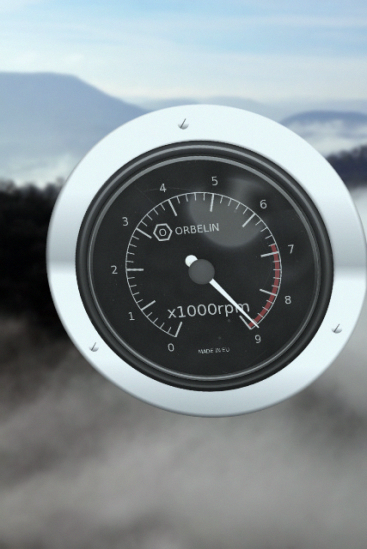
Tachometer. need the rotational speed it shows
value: 8800 rpm
